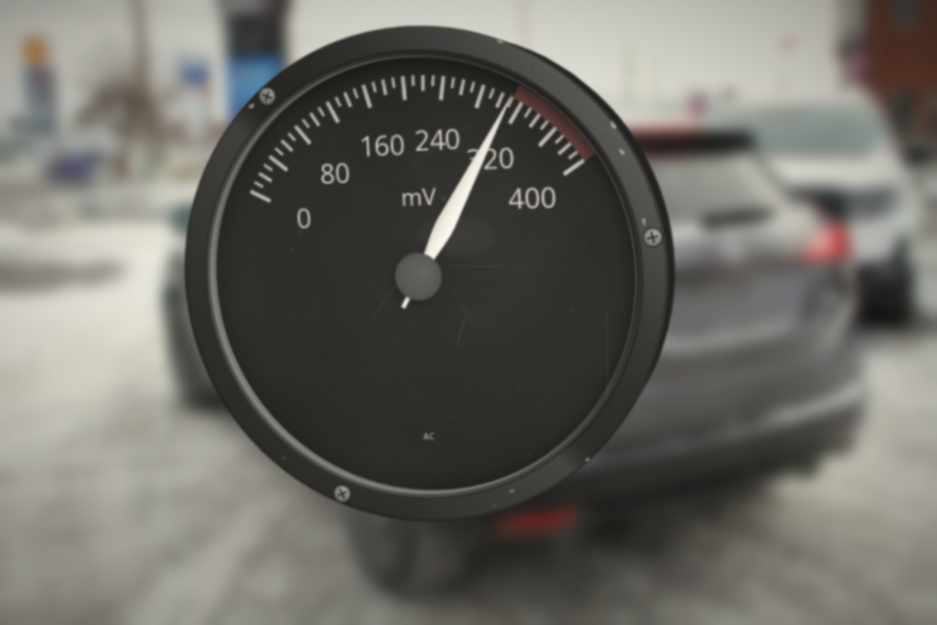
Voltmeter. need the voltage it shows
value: 310 mV
